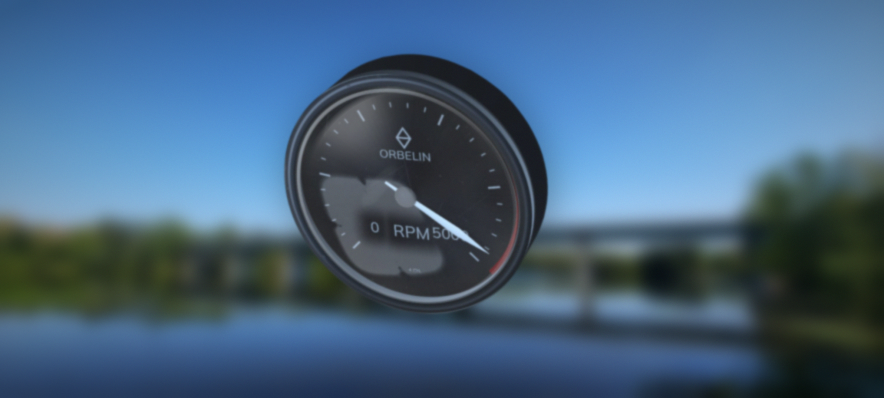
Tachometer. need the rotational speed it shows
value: 4800 rpm
